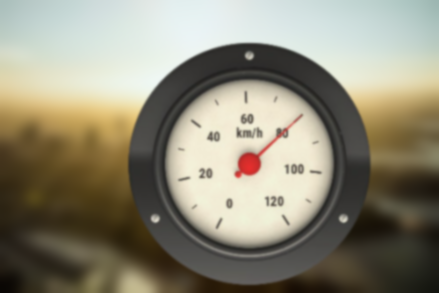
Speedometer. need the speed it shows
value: 80 km/h
